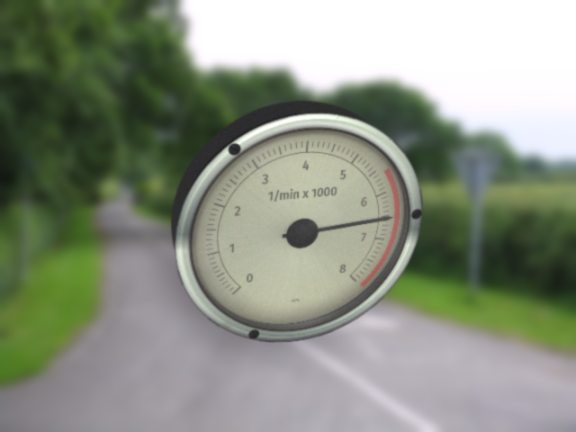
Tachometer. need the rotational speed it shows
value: 6500 rpm
